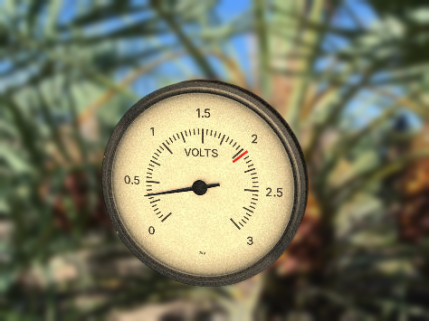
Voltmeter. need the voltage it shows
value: 0.35 V
